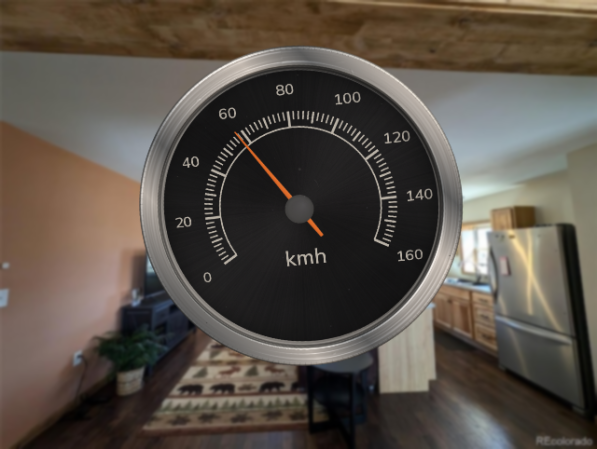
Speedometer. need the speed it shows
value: 58 km/h
